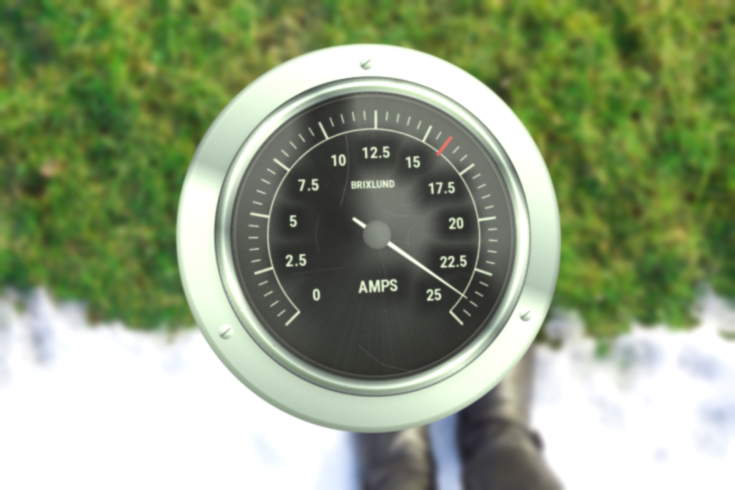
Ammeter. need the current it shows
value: 24 A
